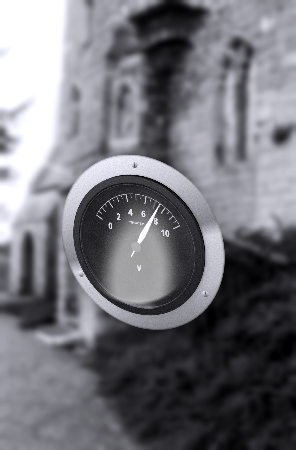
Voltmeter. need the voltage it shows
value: 7.5 V
